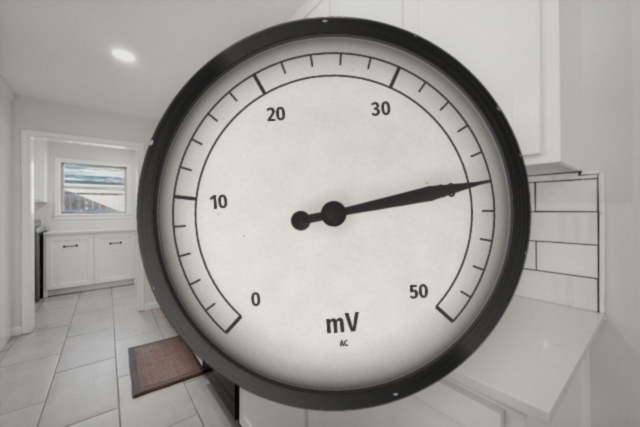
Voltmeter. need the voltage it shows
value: 40 mV
